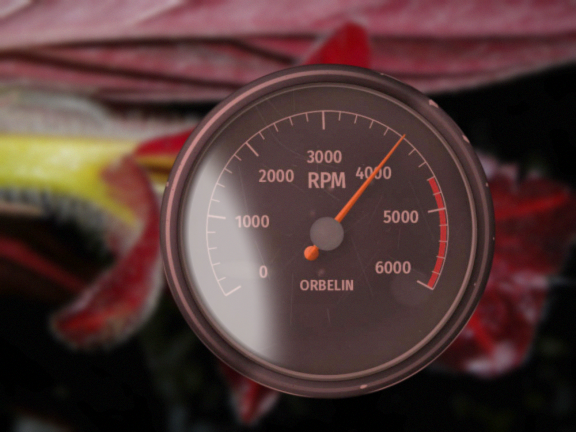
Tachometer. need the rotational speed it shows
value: 4000 rpm
